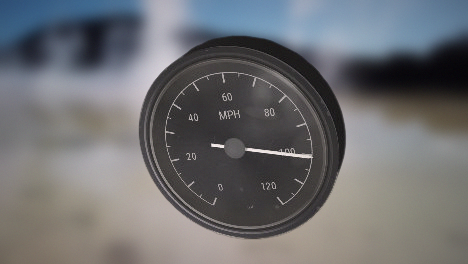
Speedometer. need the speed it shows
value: 100 mph
